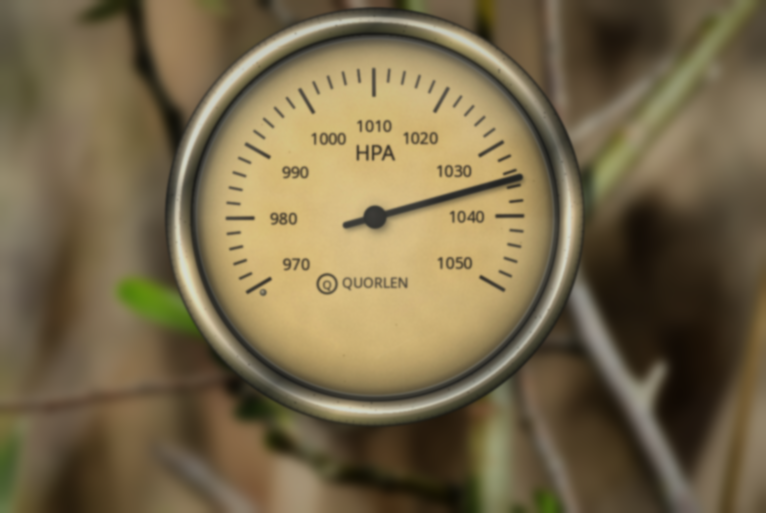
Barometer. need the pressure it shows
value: 1035 hPa
